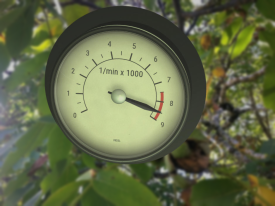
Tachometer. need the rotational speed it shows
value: 8500 rpm
